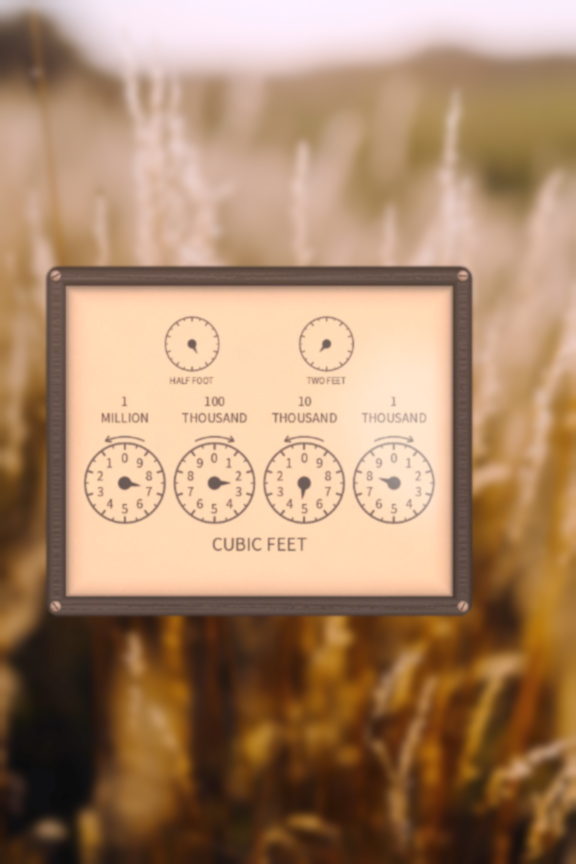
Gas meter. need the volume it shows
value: 724800 ft³
